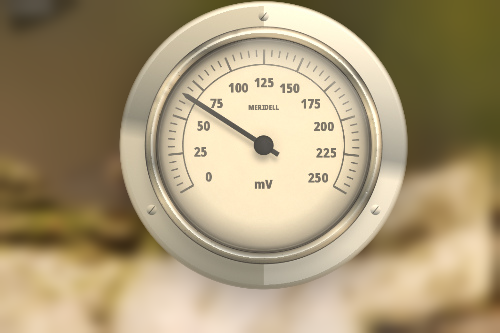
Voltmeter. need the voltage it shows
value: 65 mV
